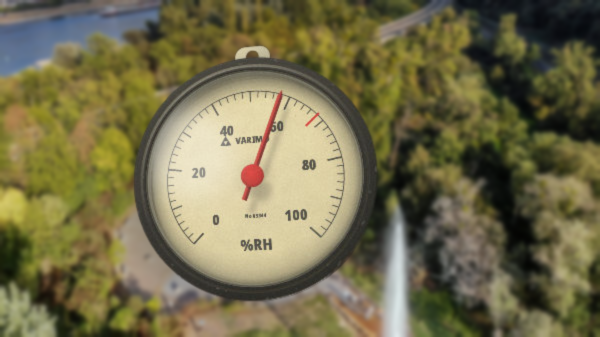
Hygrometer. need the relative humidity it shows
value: 58 %
